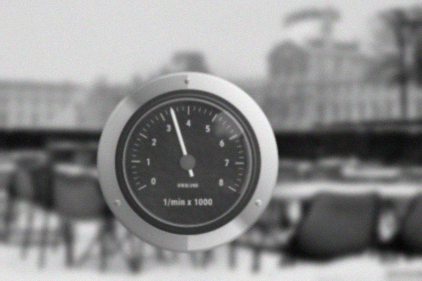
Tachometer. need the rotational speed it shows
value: 3400 rpm
